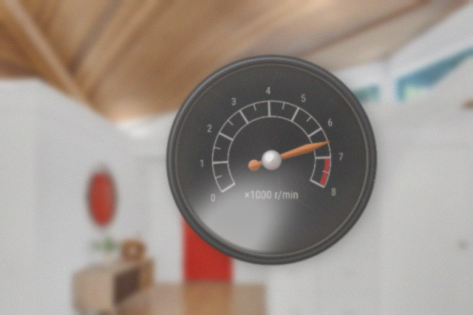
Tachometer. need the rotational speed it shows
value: 6500 rpm
